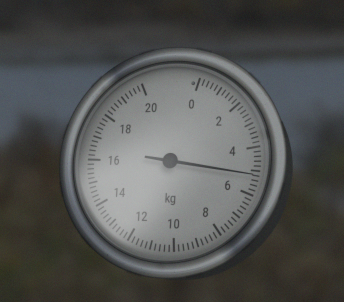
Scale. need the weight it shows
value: 5.2 kg
